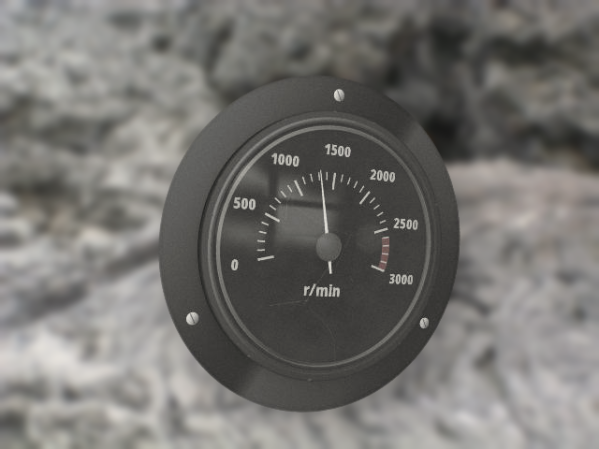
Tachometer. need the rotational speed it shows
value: 1300 rpm
